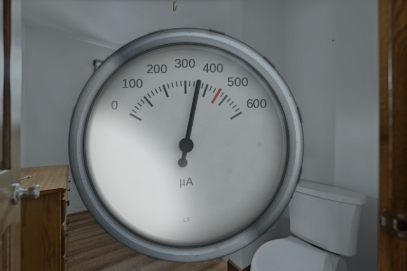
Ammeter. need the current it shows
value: 360 µA
